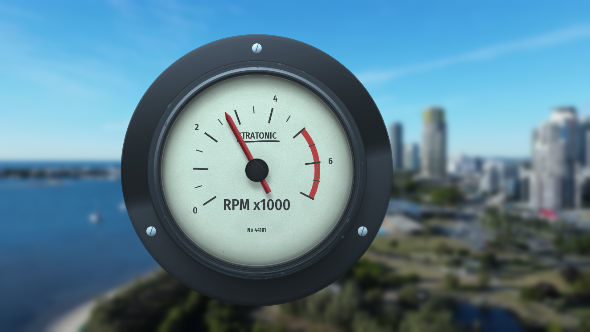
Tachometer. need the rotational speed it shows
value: 2750 rpm
